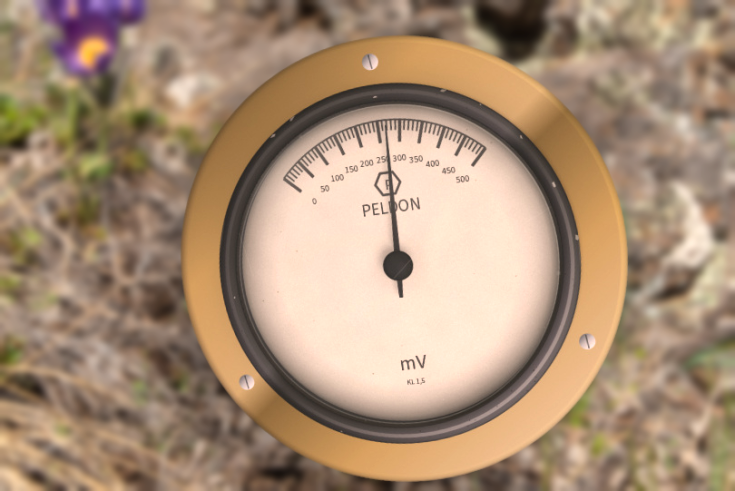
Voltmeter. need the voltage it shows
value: 270 mV
